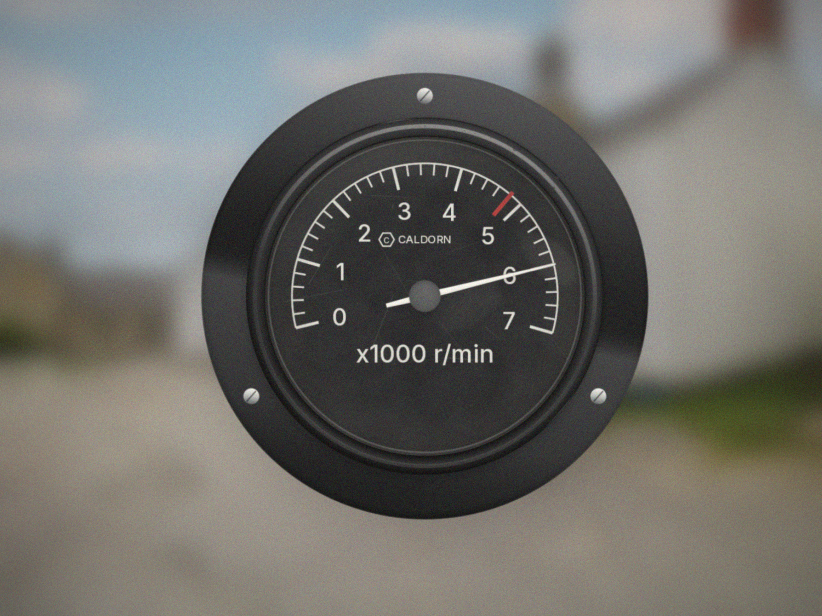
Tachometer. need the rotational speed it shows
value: 6000 rpm
